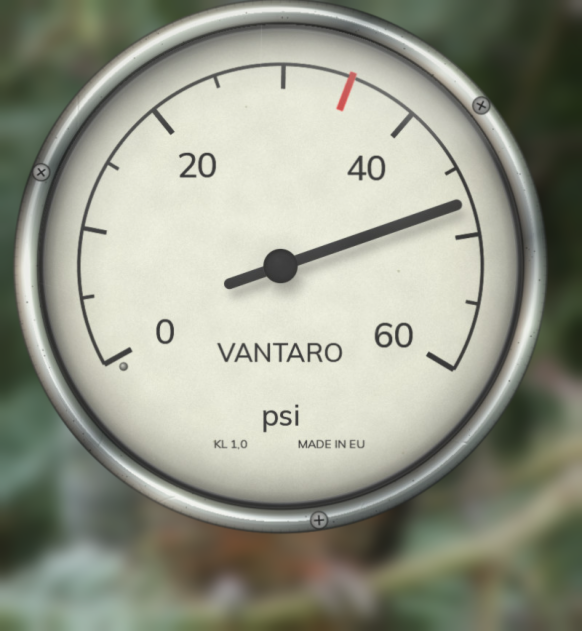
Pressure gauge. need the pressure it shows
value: 47.5 psi
